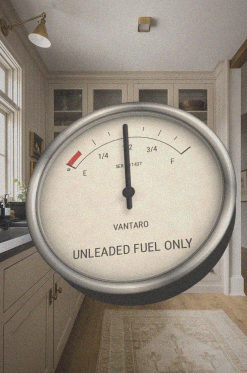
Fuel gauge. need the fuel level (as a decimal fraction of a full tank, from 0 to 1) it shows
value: 0.5
